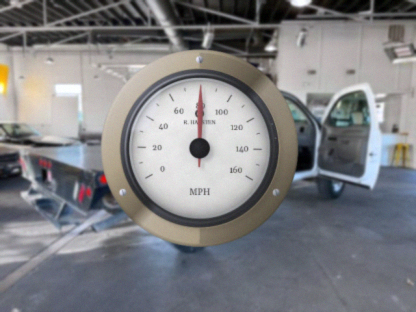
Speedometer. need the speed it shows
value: 80 mph
